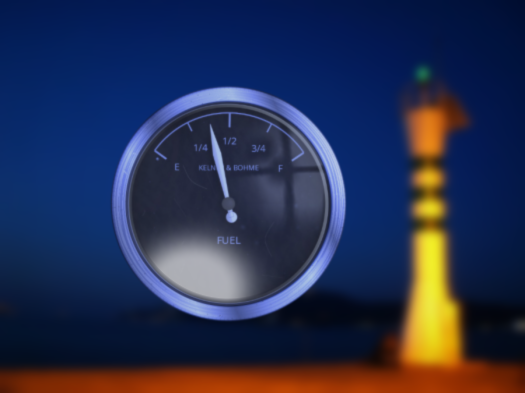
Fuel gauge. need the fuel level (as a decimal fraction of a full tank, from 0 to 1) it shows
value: 0.375
